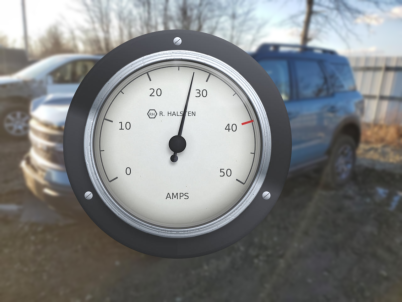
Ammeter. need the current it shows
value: 27.5 A
